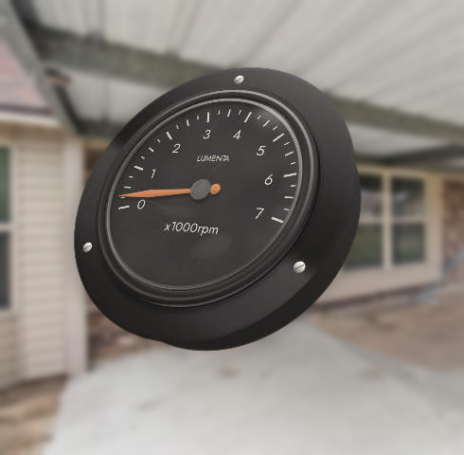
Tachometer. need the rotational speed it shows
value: 250 rpm
